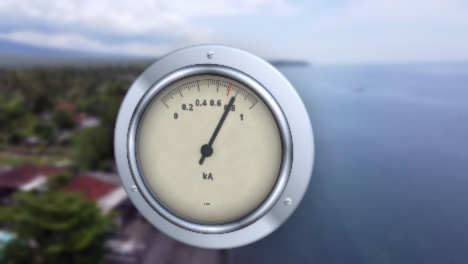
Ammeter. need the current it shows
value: 0.8 kA
